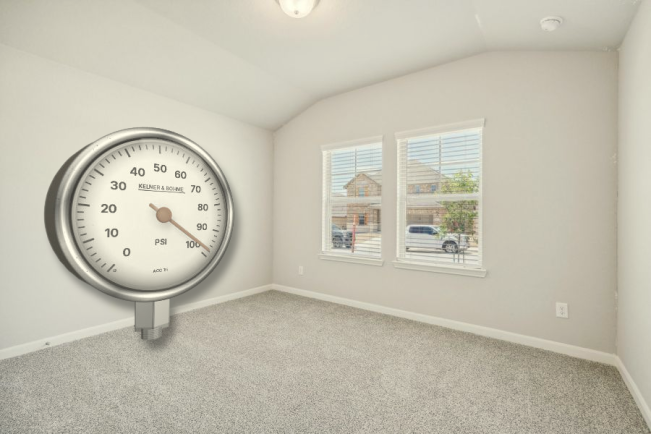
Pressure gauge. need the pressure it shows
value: 98 psi
